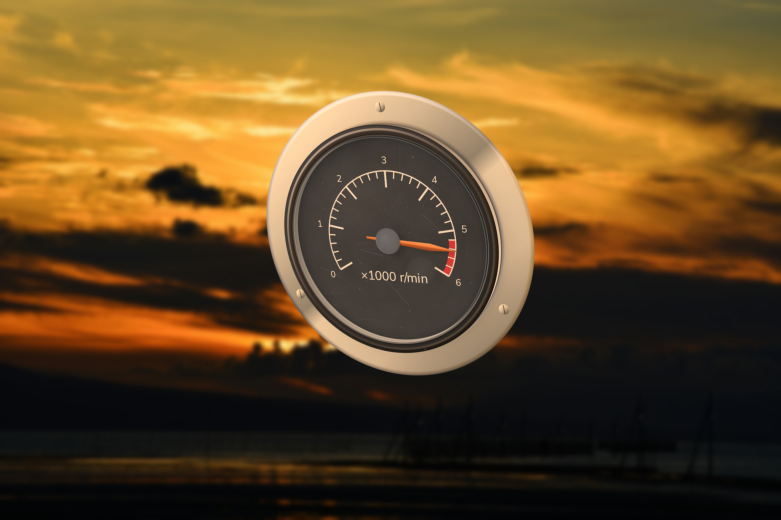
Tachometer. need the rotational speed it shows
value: 5400 rpm
